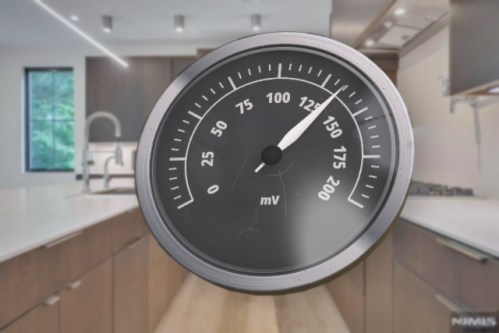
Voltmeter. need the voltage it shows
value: 135 mV
